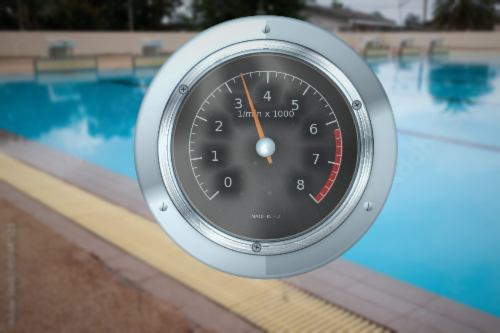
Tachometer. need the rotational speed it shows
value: 3400 rpm
